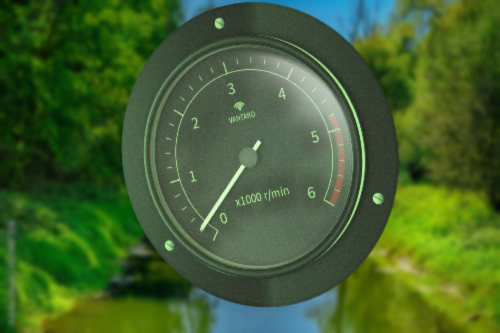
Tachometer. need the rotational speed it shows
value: 200 rpm
